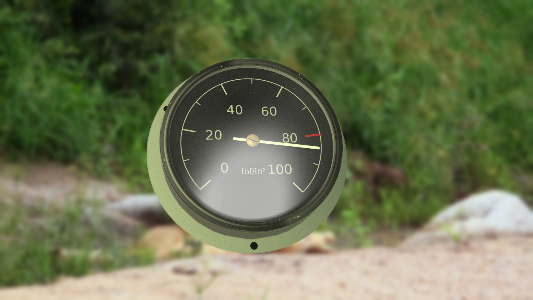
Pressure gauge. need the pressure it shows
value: 85 psi
